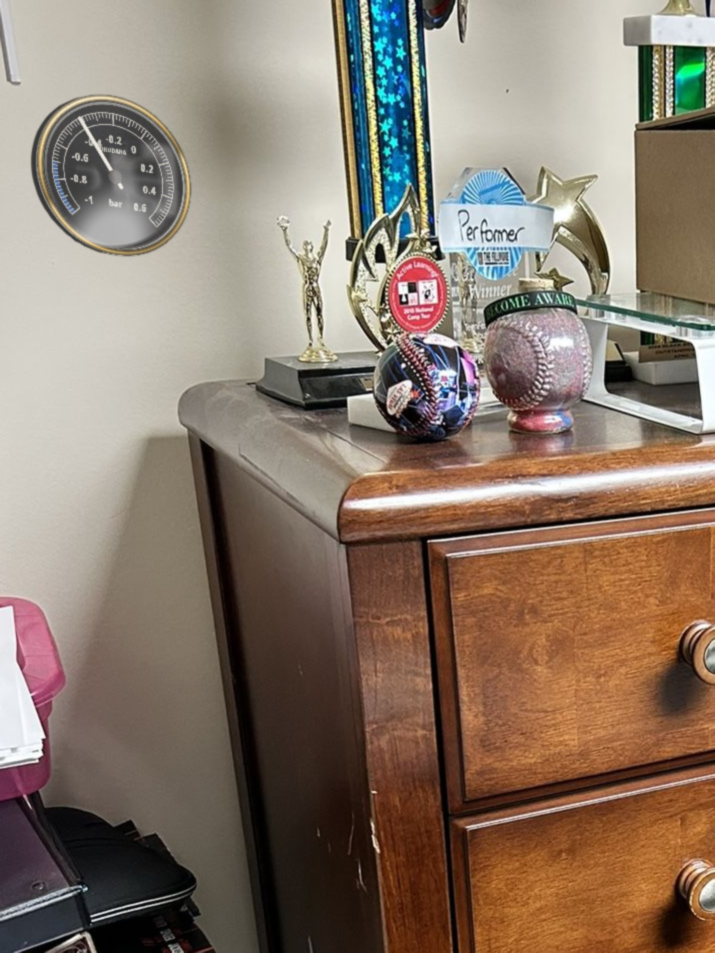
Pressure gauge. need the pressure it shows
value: -0.4 bar
